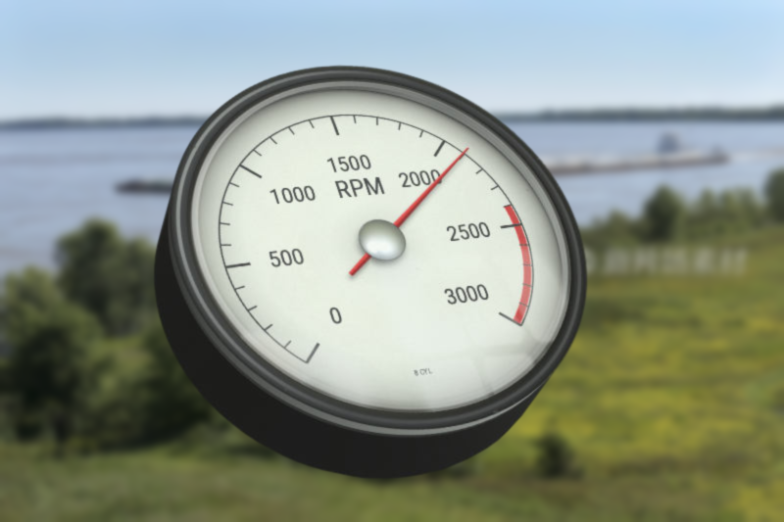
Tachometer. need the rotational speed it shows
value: 2100 rpm
